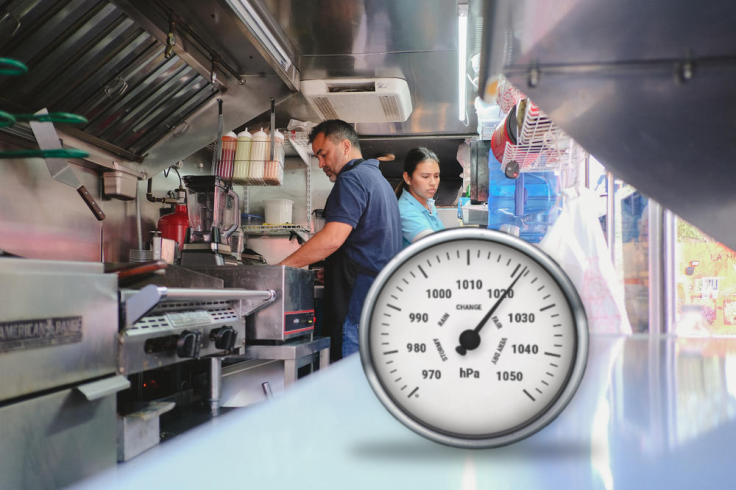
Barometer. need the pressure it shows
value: 1021 hPa
